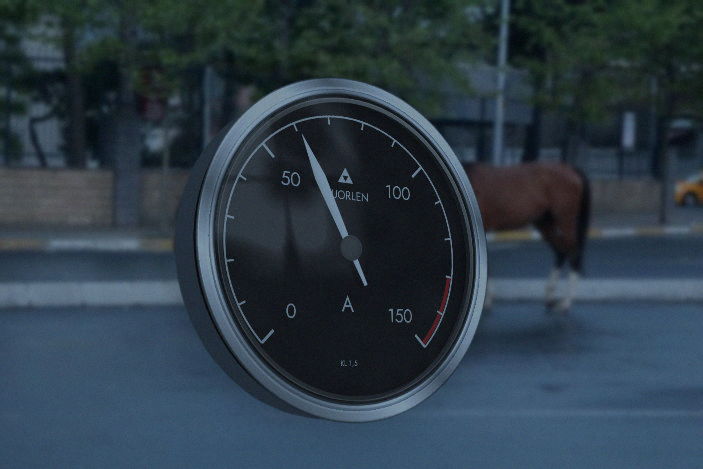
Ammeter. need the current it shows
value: 60 A
